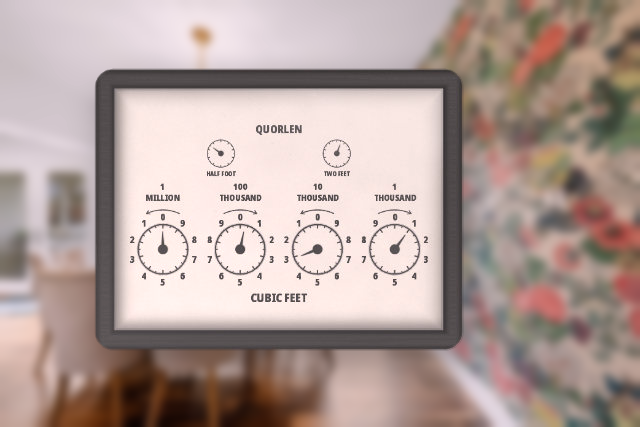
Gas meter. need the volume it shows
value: 3100 ft³
